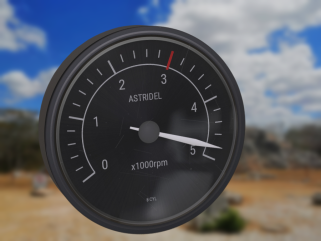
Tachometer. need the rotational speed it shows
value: 4800 rpm
